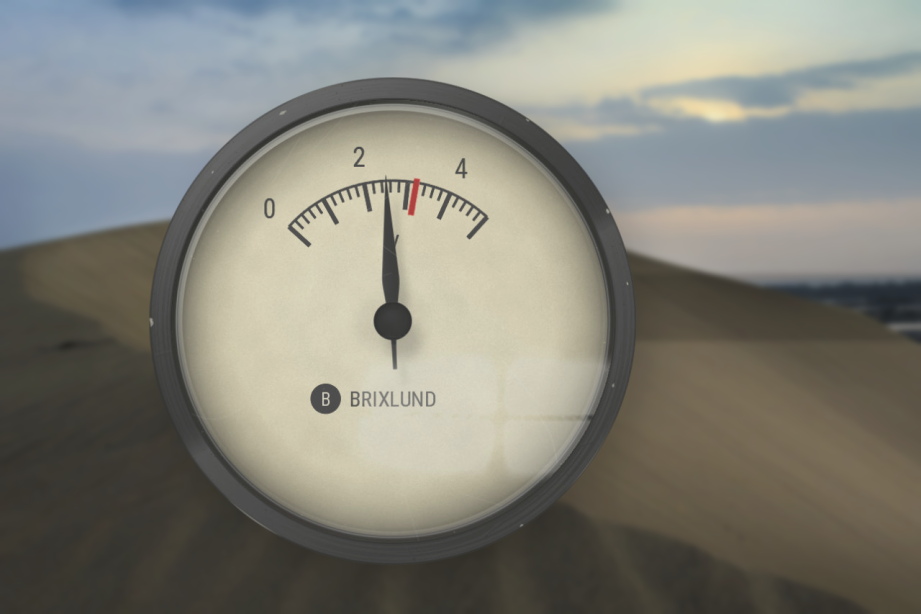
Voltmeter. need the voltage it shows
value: 2.5 V
